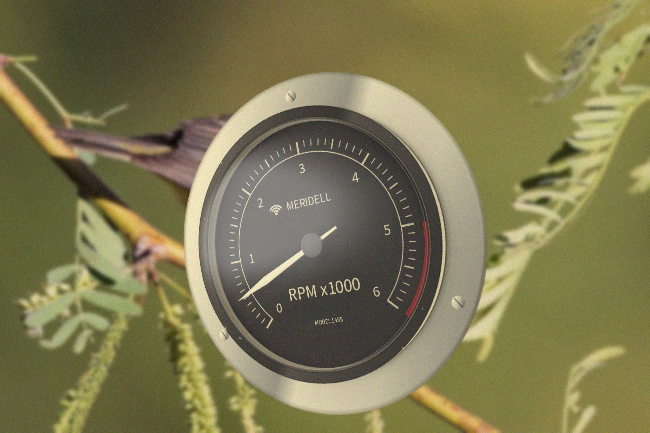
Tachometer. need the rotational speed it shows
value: 500 rpm
